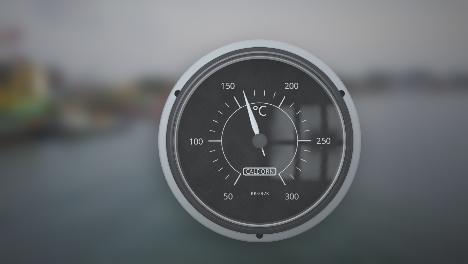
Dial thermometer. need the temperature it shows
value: 160 °C
